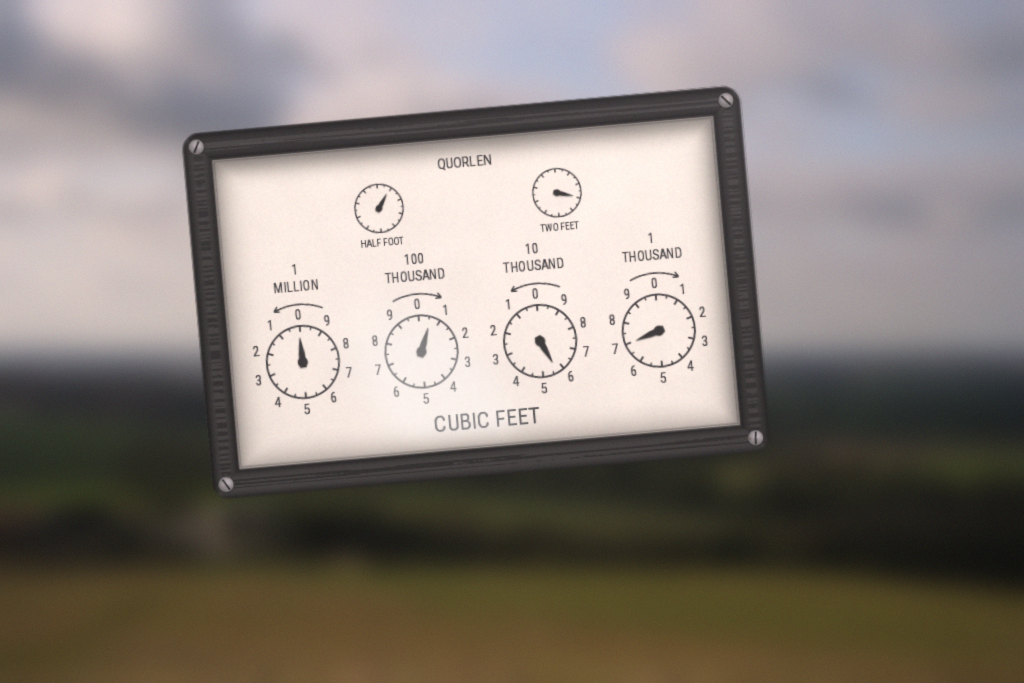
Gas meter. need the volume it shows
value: 5700 ft³
